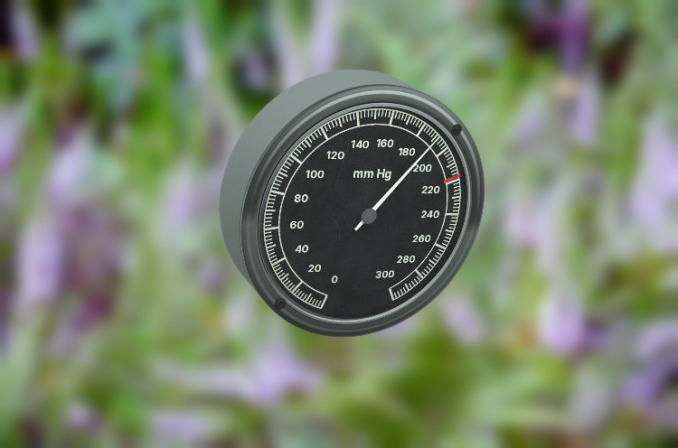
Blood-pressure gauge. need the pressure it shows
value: 190 mmHg
